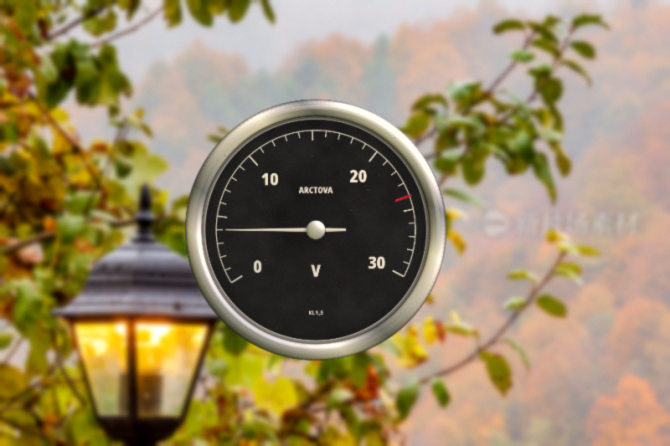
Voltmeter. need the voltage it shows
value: 4 V
